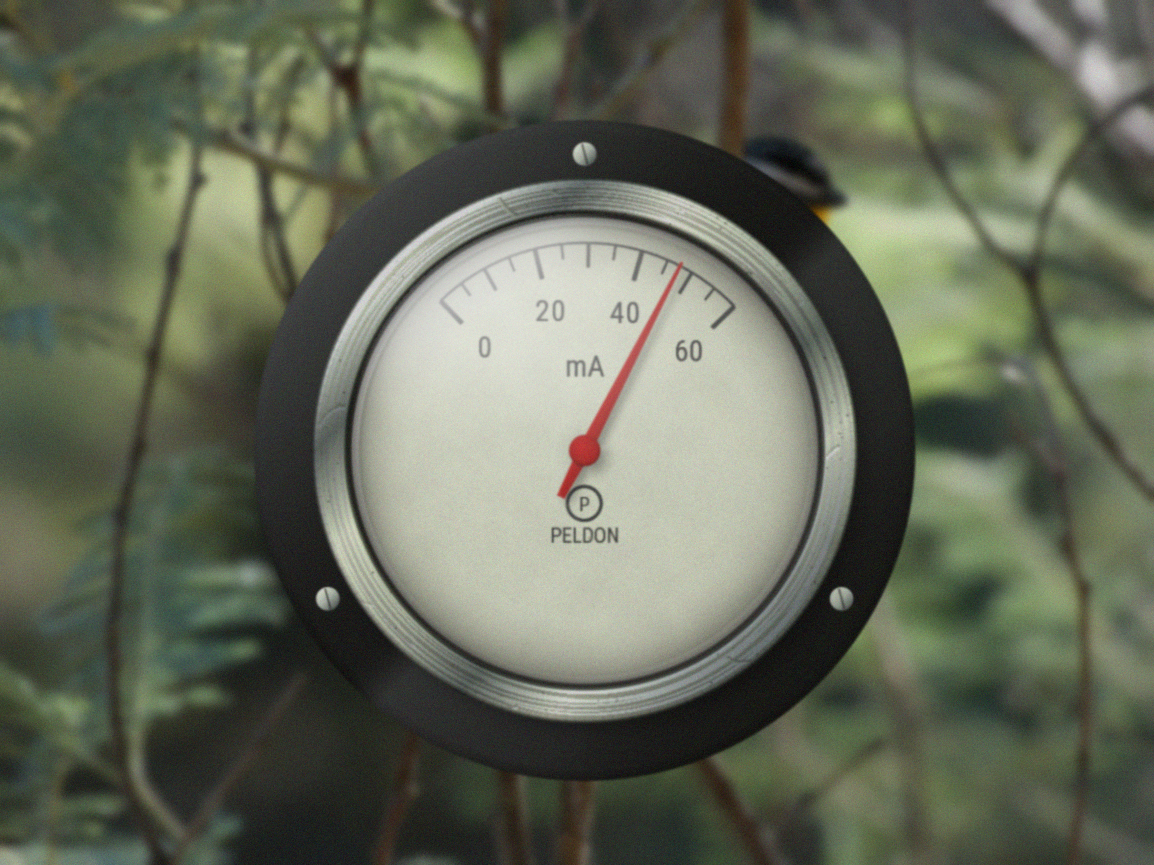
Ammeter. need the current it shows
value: 47.5 mA
